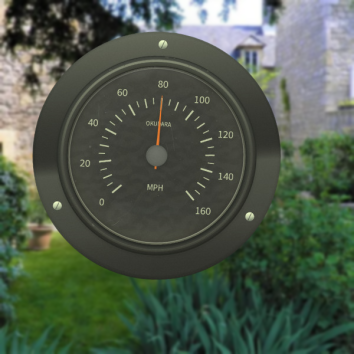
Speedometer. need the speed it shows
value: 80 mph
